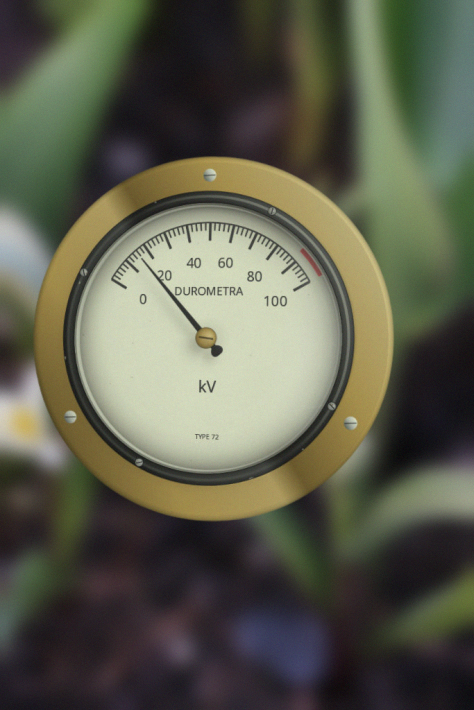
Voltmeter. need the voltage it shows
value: 16 kV
